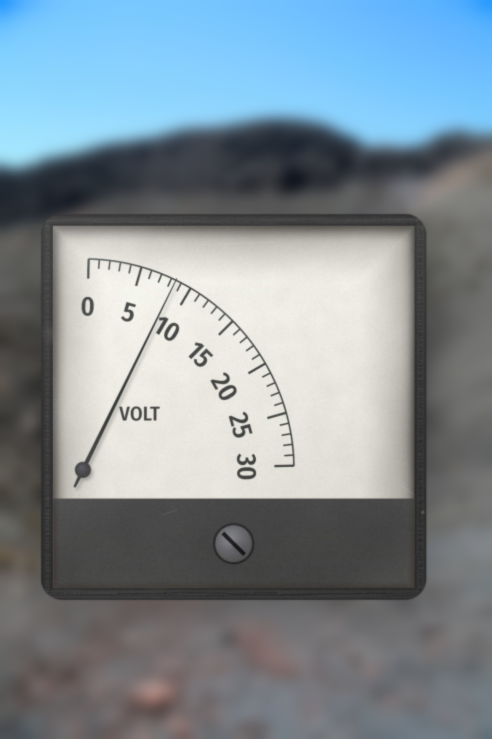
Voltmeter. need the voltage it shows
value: 8.5 V
